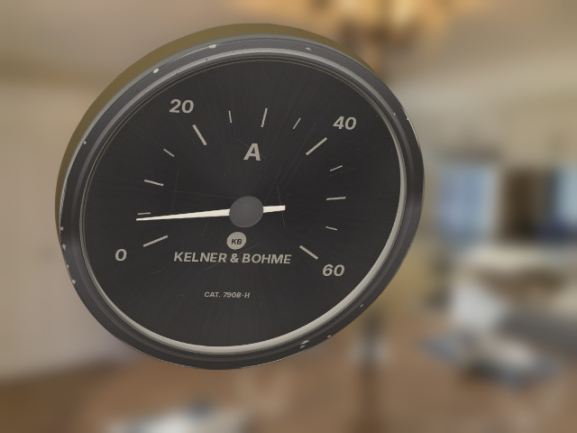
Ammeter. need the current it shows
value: 5 A
